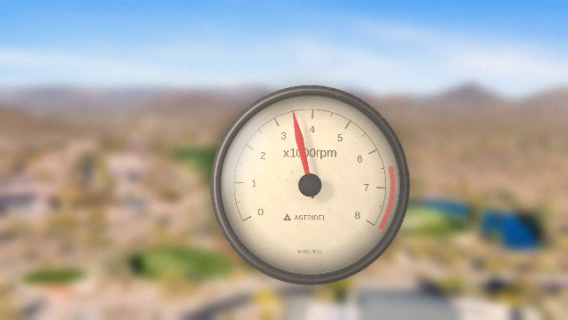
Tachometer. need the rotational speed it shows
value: 3500 rpm
